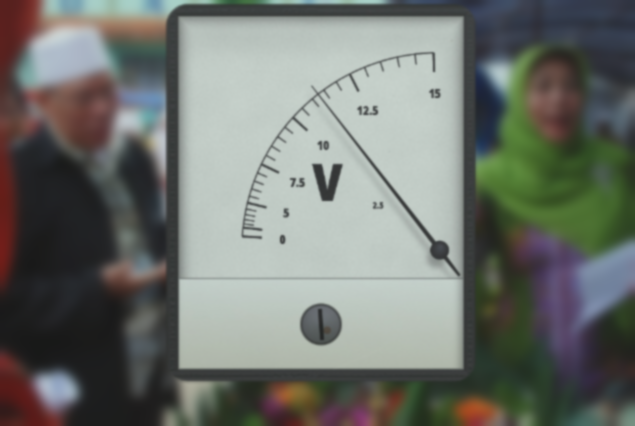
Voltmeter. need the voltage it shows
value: 11.25 V
